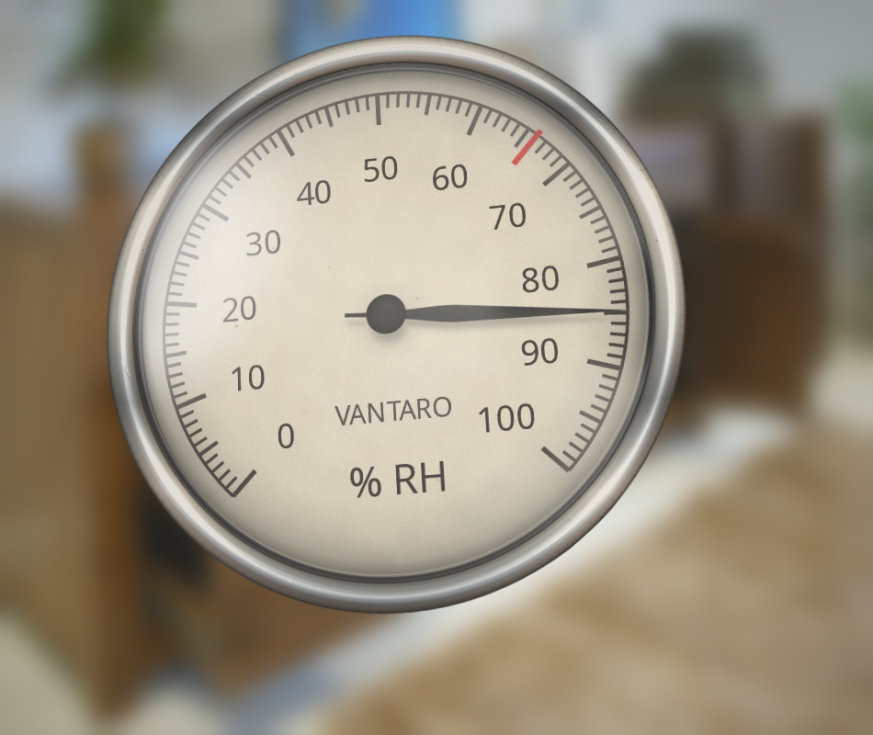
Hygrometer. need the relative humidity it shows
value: 85 %
